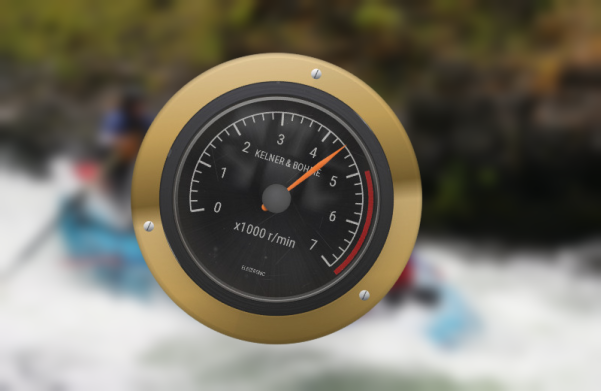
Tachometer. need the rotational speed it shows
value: 4400 rpm
